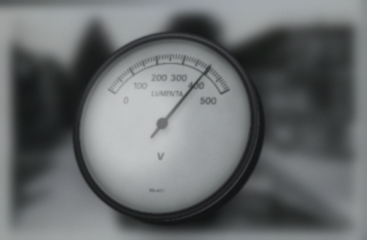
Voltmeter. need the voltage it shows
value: 400 V
